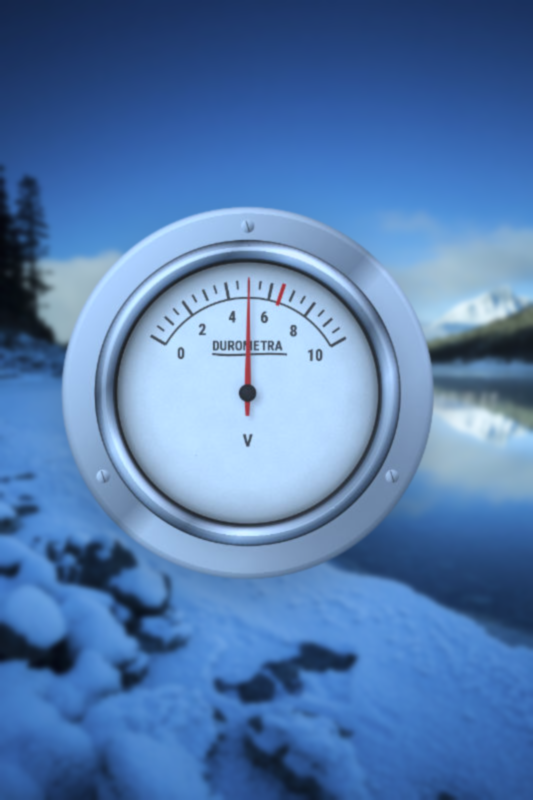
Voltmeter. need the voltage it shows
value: 5 V
